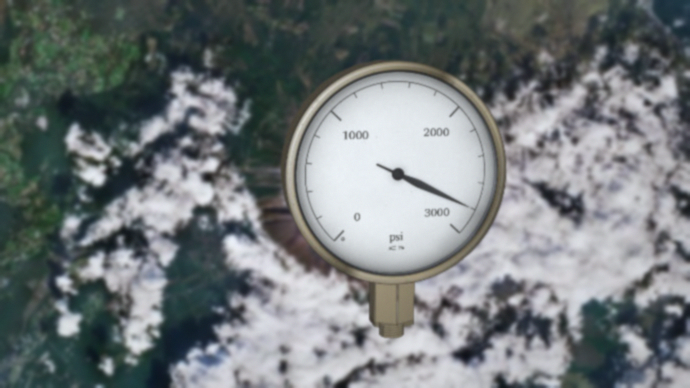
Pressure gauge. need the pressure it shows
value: 2800 psi
